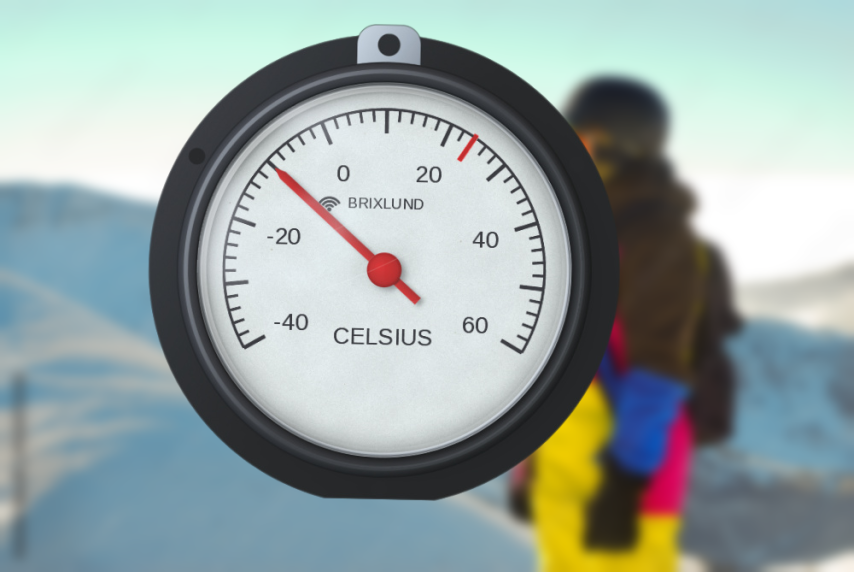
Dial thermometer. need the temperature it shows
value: -10 °C
